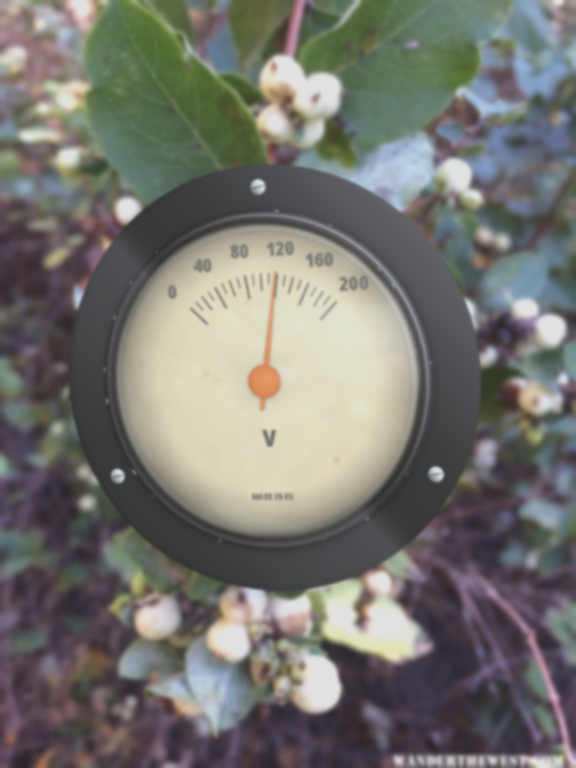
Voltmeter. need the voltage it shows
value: 120 V
